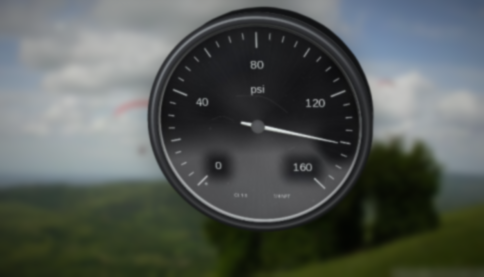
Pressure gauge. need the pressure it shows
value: 140 psi
